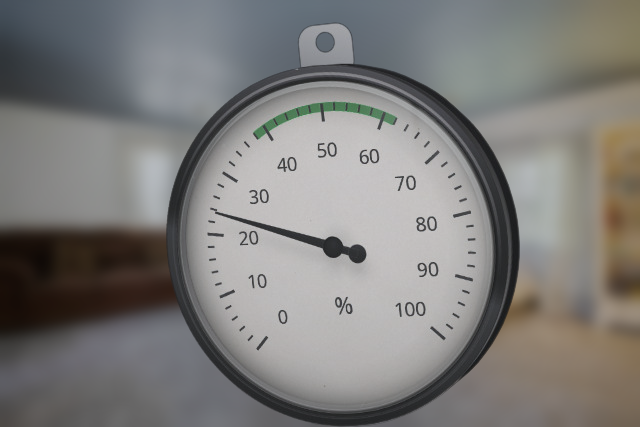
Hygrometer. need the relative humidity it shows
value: 24 %
